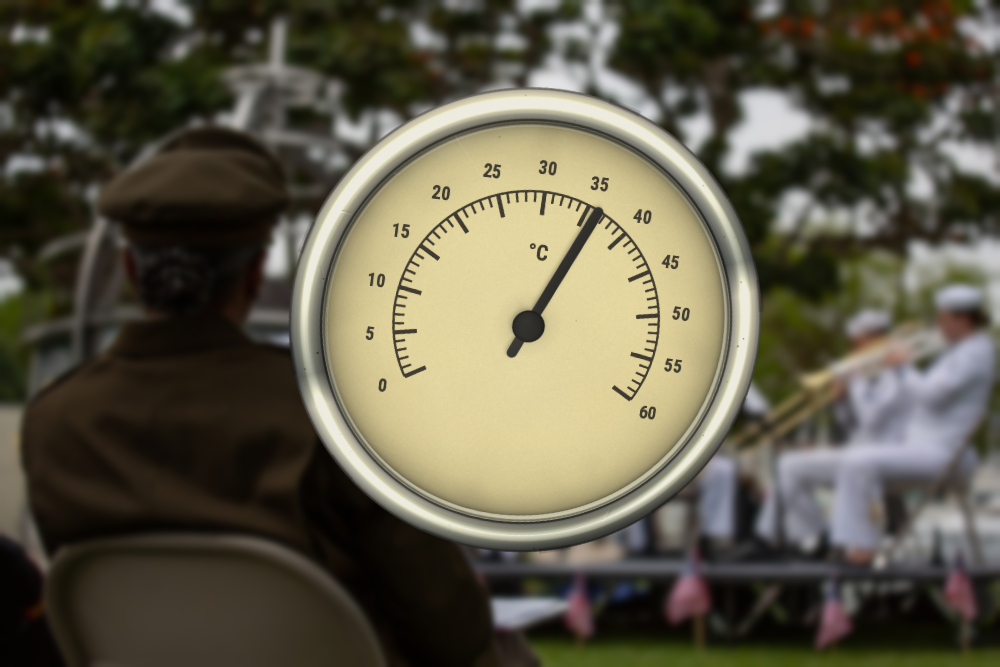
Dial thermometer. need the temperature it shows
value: 36 °C
